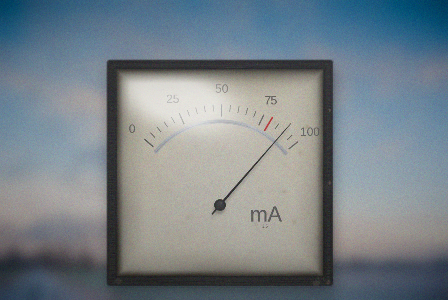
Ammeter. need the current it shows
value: 90 mA
